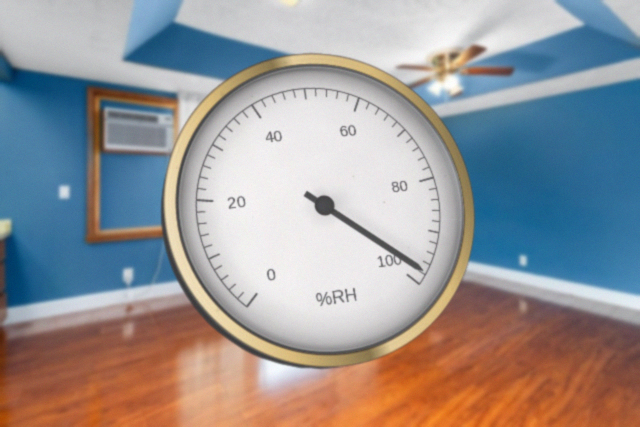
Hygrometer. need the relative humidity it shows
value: 98 %
